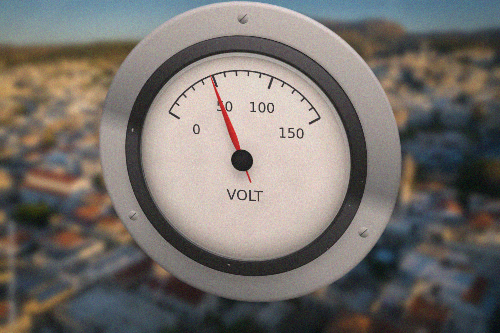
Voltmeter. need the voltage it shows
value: 50 V
